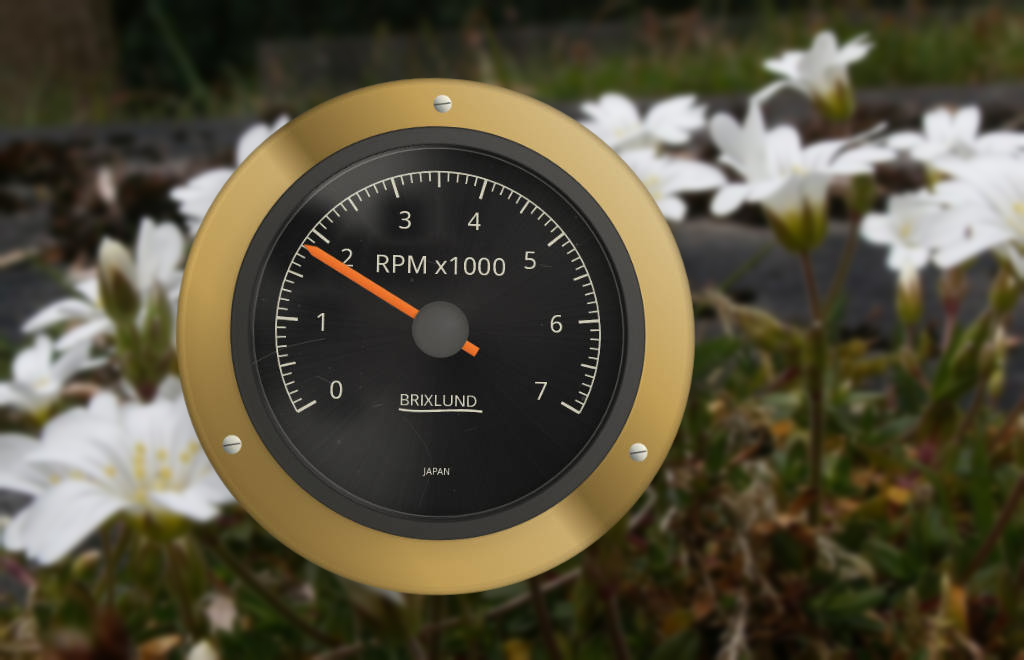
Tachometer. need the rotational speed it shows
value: 1800 rpm
